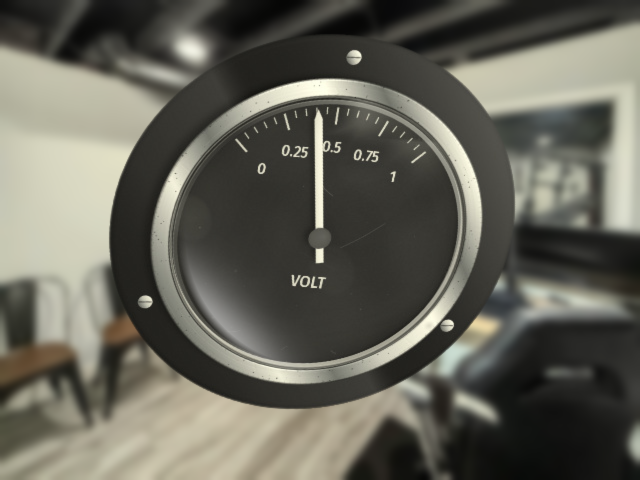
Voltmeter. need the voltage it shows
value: 0.4 V
